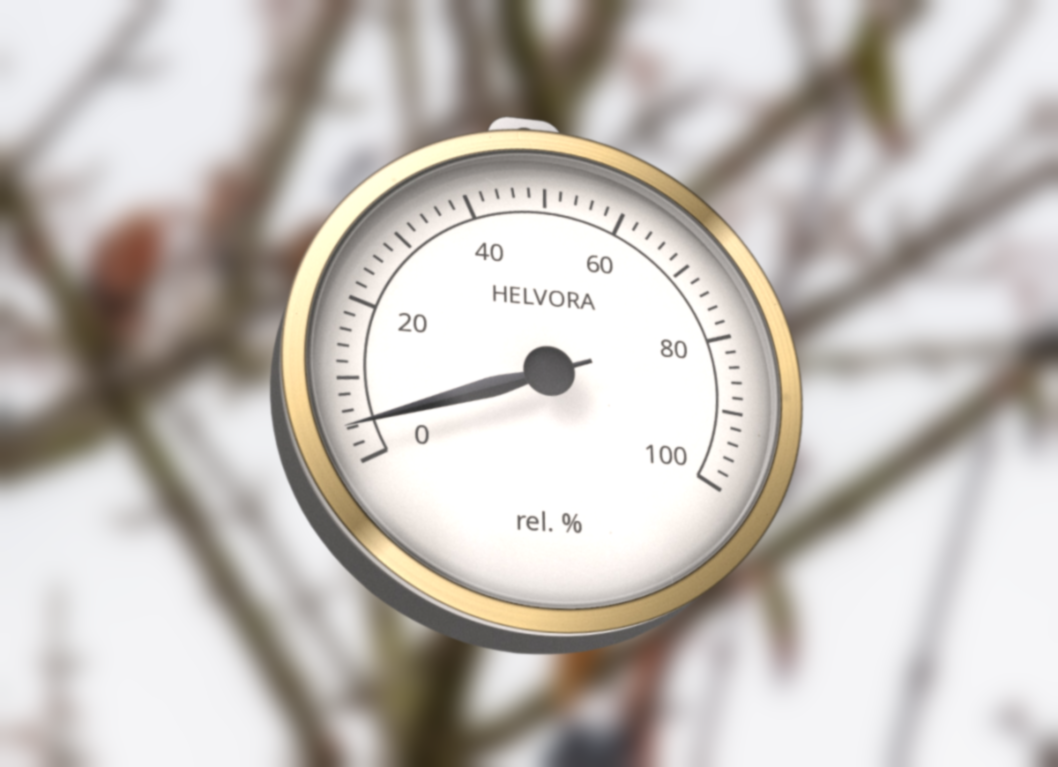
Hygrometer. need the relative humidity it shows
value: 4 %
